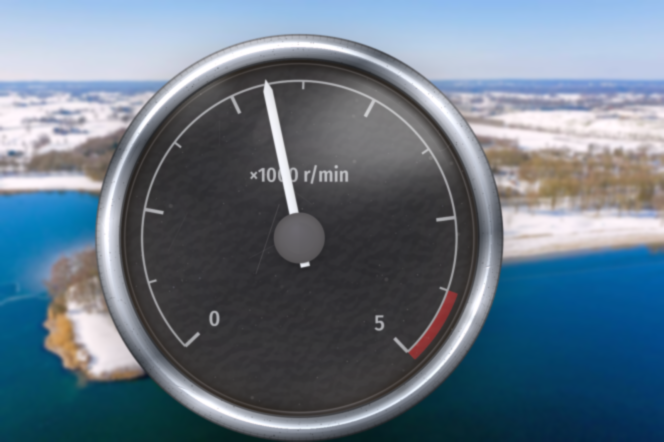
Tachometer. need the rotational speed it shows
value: 2250 rpm
